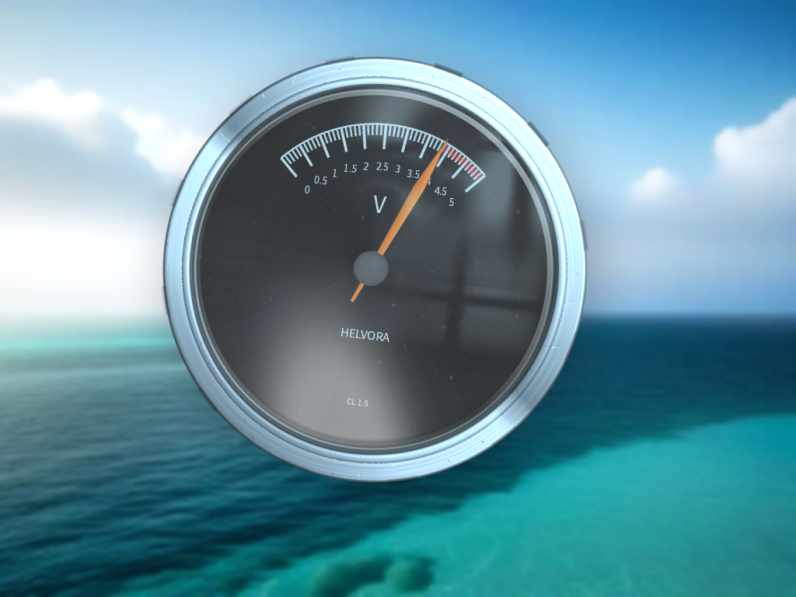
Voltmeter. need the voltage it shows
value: 3.9 V
